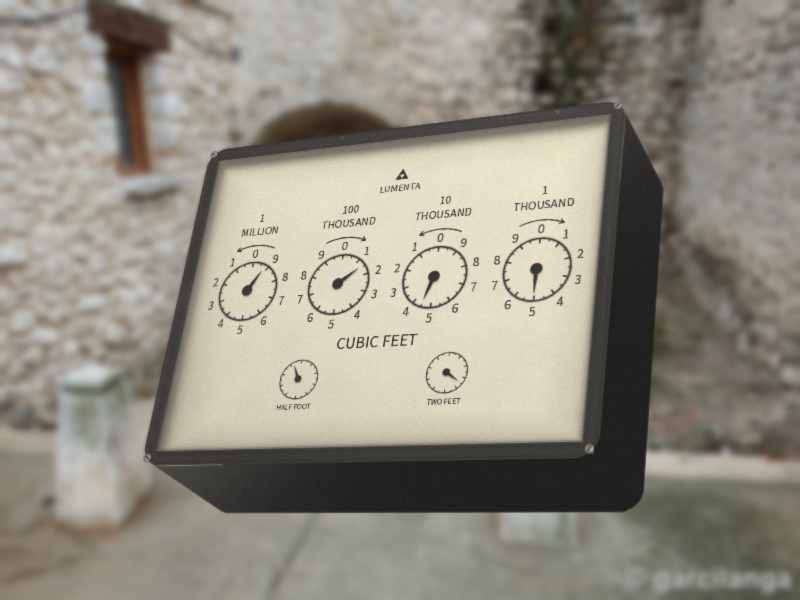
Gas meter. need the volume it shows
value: 914500 ft³
